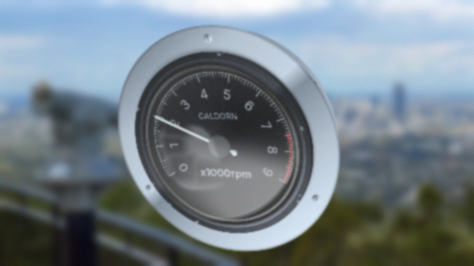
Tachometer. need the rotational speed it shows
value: 2000 rpm
